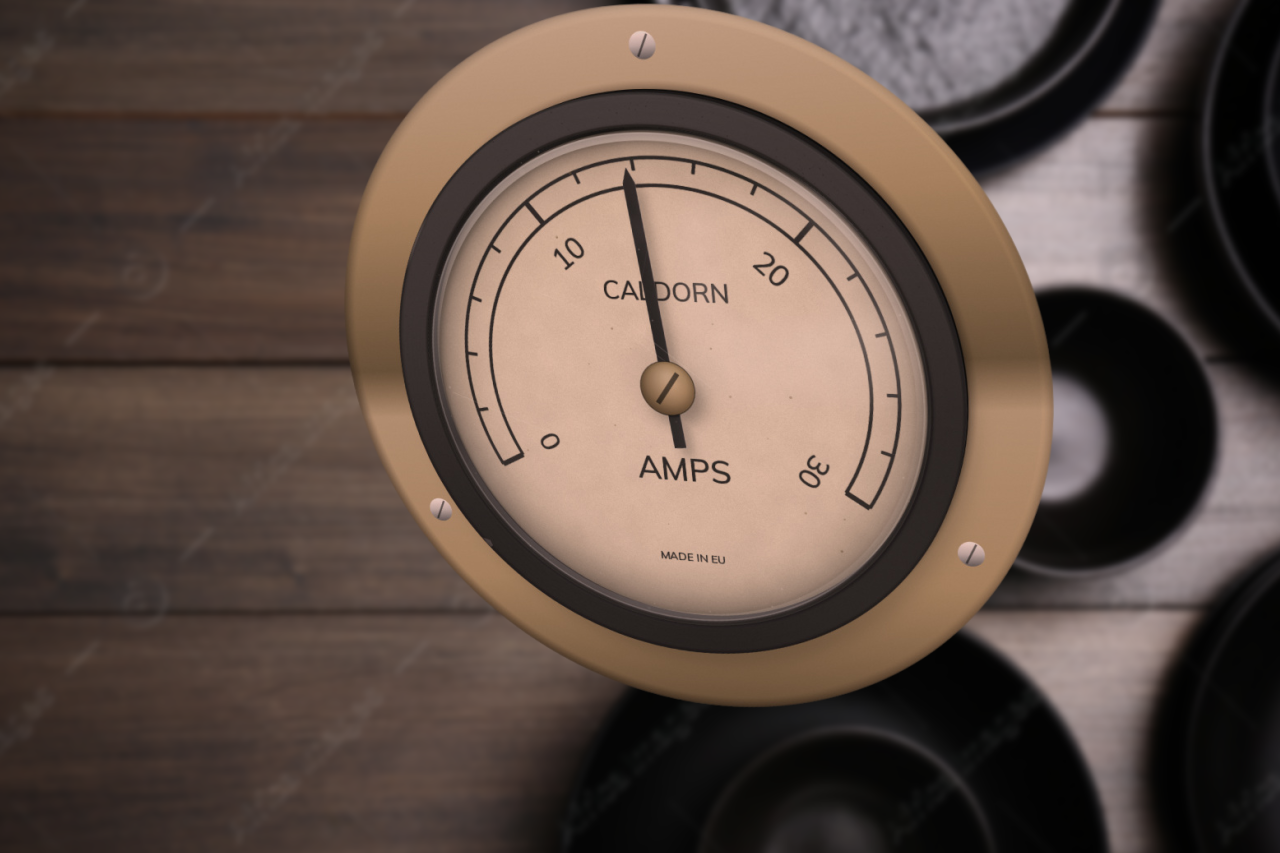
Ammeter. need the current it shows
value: 14 A
